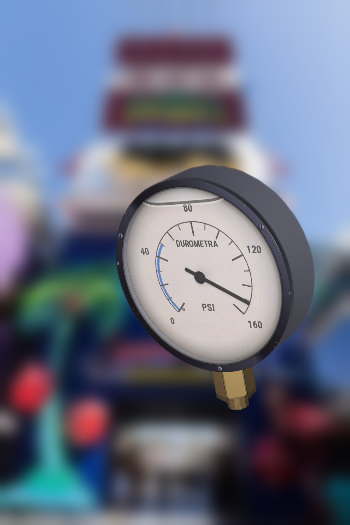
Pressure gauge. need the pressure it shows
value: 150 psi
